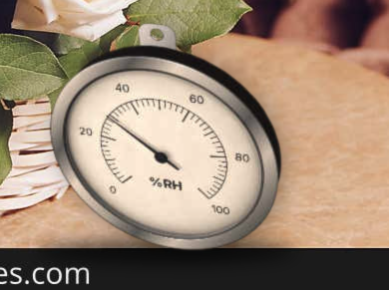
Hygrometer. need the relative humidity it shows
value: 30 %
